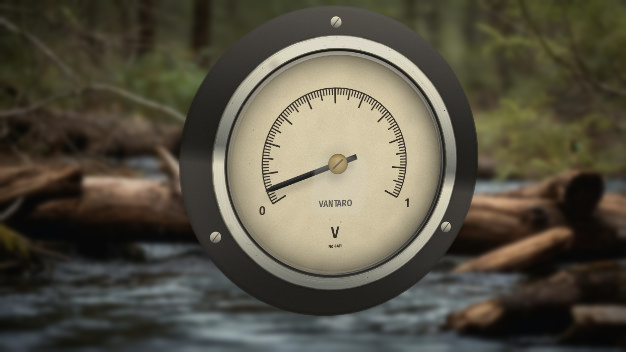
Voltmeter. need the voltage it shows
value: 0.05 V
